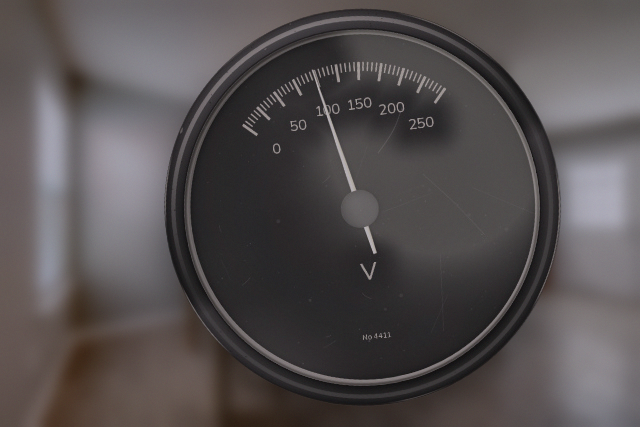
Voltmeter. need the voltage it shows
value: 100 V
